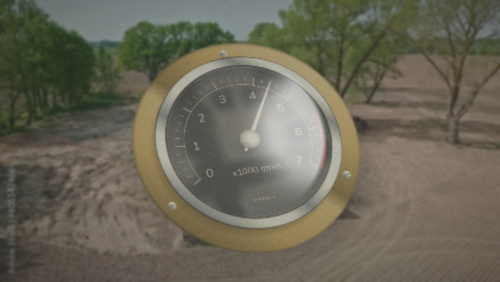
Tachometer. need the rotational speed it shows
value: 4400 rpm
